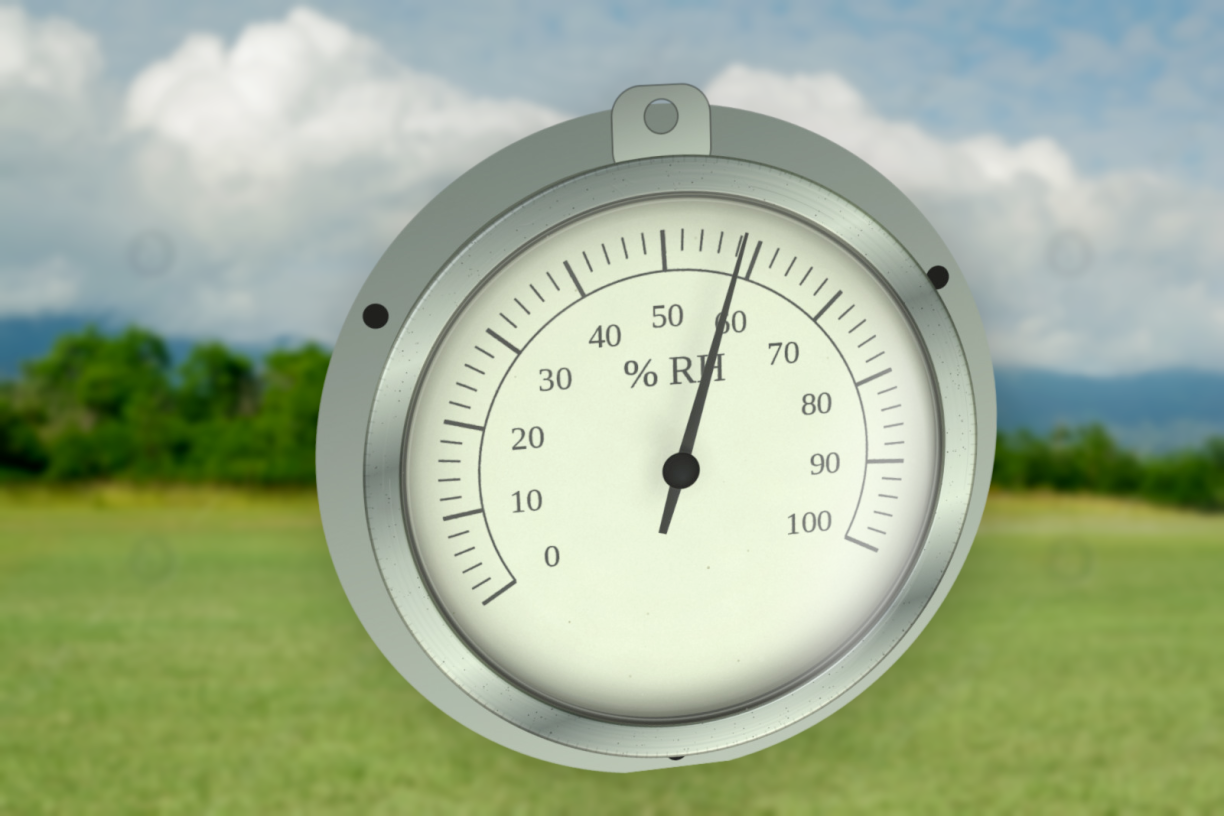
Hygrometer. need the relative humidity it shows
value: 58 %
